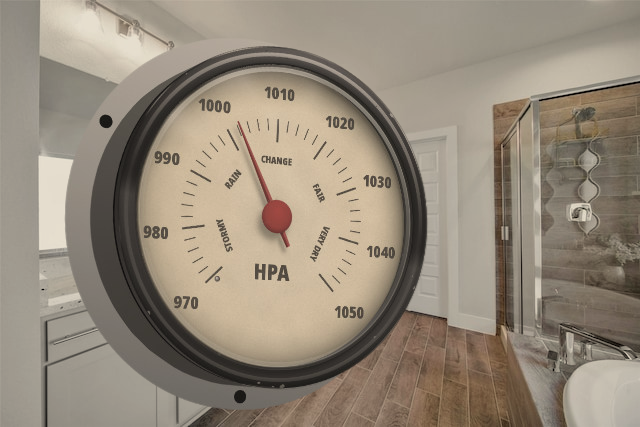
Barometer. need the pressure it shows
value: 1002 hPa
